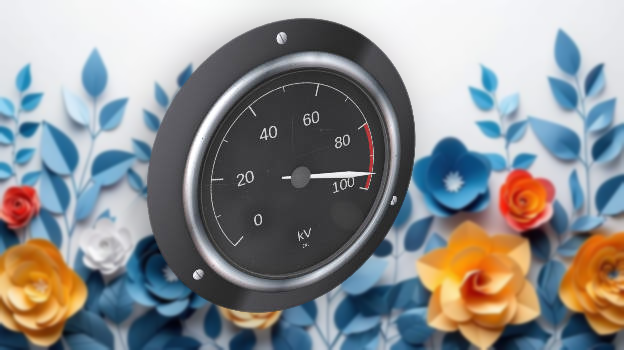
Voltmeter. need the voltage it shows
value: 95 kV
